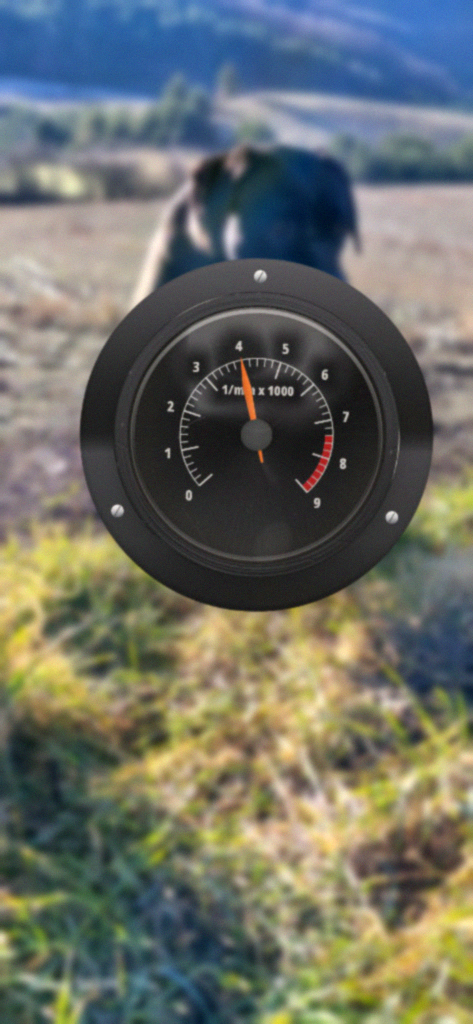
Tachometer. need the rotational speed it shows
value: 4000 rpm
